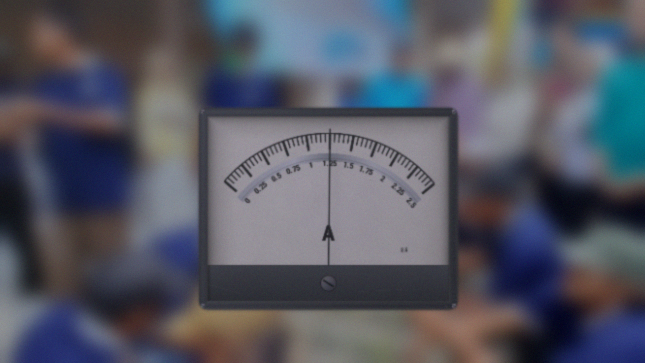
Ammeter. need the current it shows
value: 1.25 A
